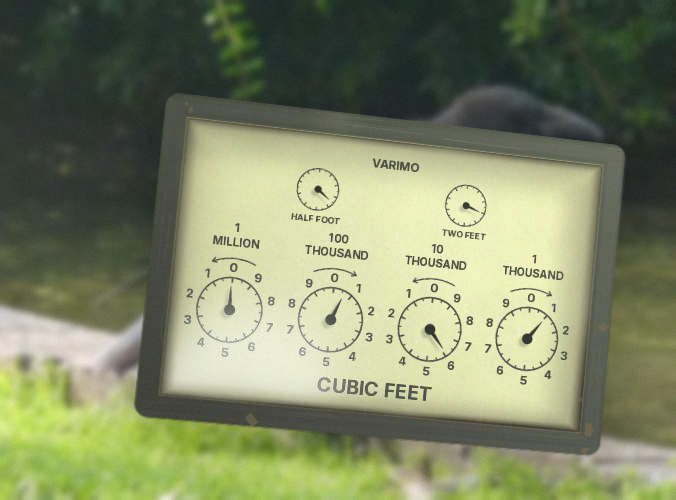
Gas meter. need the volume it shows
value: 6100 ft³
